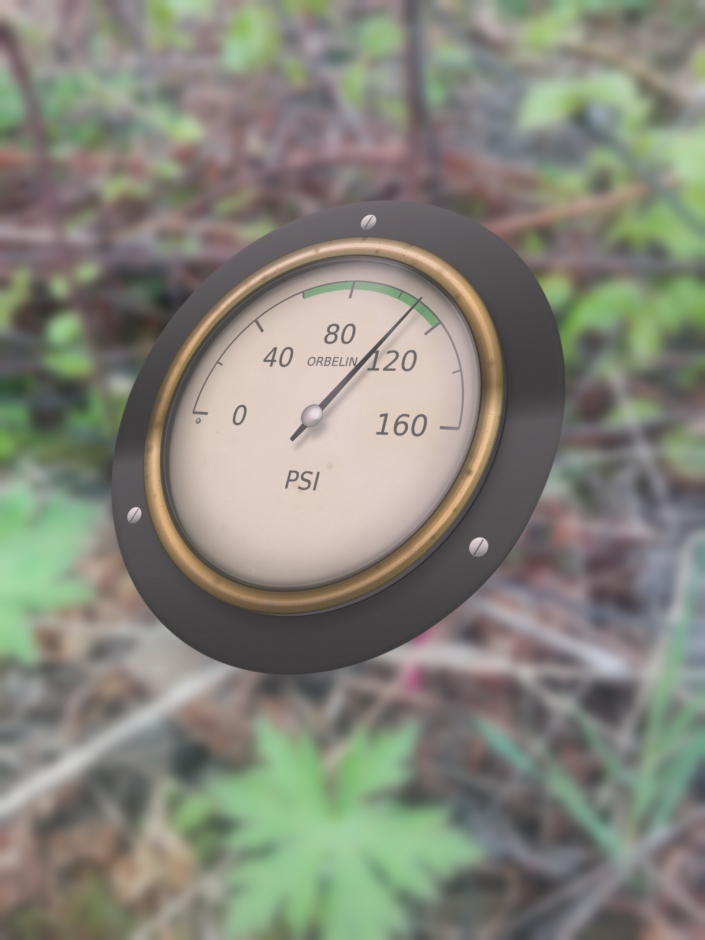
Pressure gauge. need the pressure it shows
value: 110 psi
